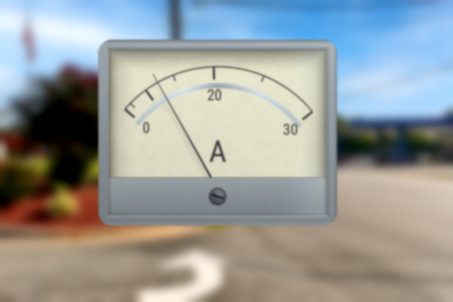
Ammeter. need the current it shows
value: 12.5 A
